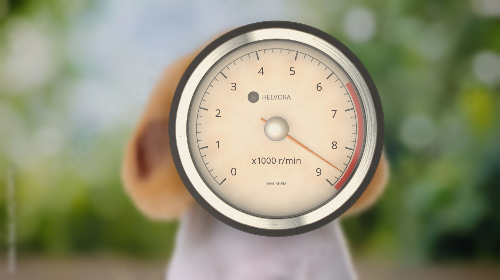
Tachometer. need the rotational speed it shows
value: 8600 rpm
